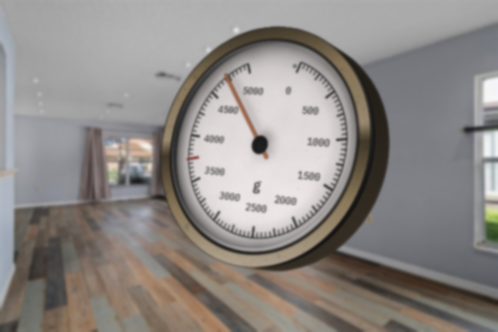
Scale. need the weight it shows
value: 4750 g
